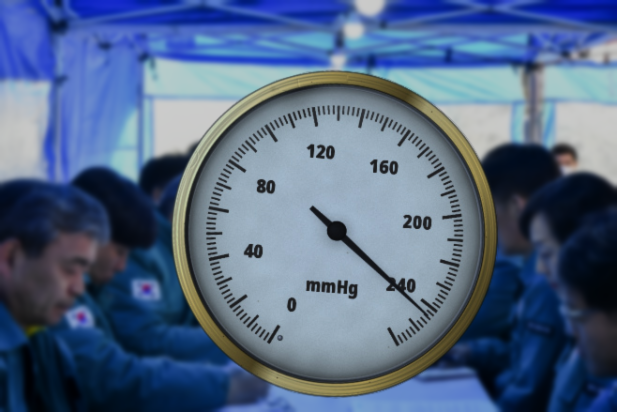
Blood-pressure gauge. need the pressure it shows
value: 244 mmHg
